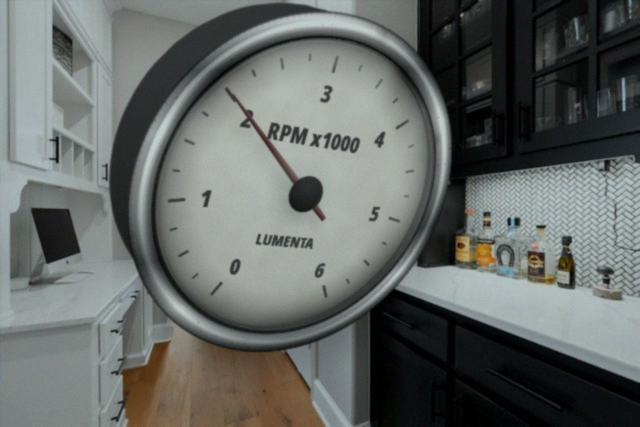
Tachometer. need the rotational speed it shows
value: 2000 rpm
